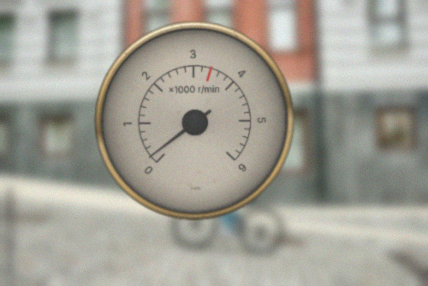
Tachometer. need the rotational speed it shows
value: 200 rpm
